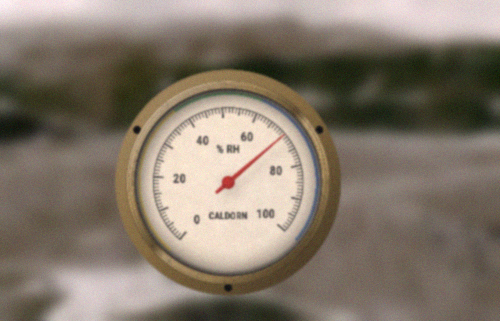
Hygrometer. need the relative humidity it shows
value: 70 %
